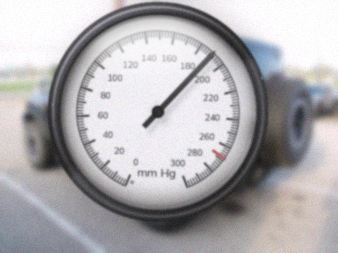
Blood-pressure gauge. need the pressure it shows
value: 190 mmHg
